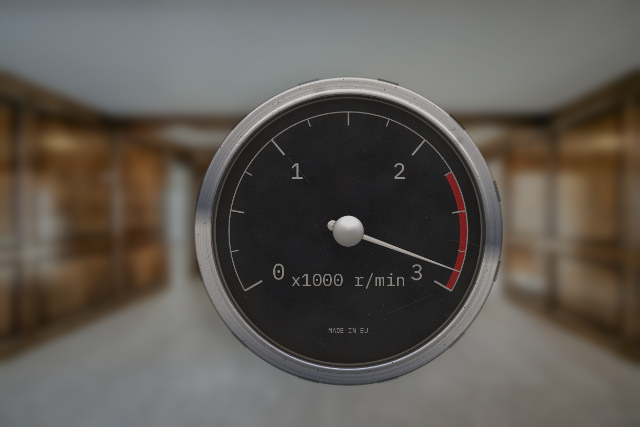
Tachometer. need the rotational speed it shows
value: 2875 rpm
